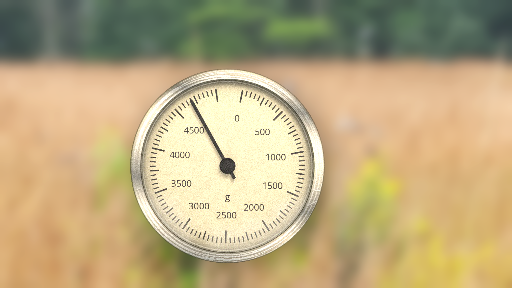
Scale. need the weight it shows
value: 4700 g
